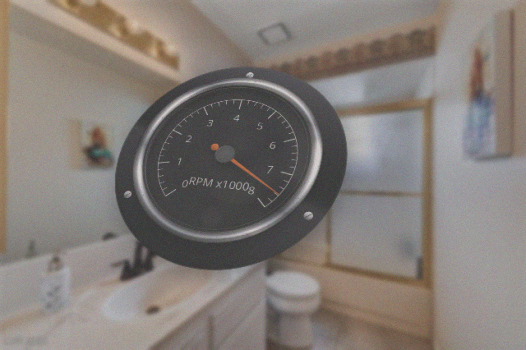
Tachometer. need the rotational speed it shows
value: 7600 rpm
